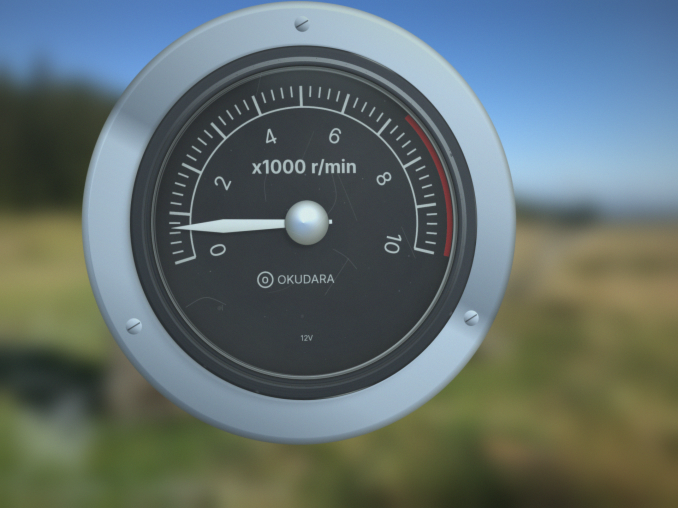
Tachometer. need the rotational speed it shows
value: 700 rpm
